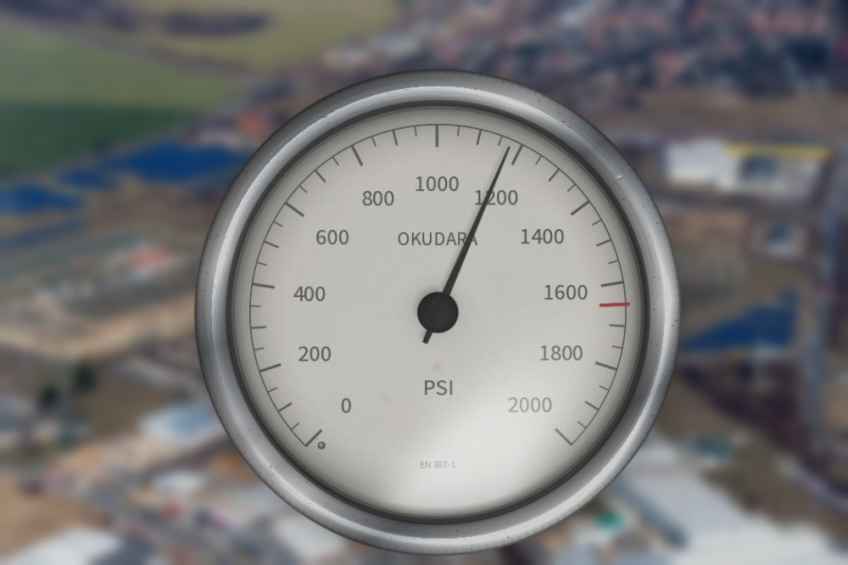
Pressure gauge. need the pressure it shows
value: 1175 psi
